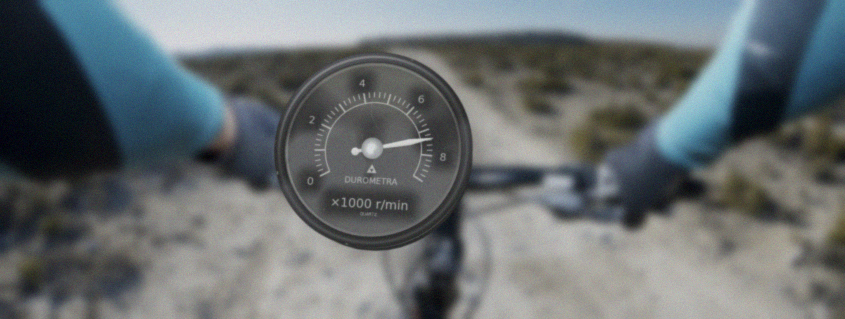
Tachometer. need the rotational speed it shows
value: 7400 rpm
